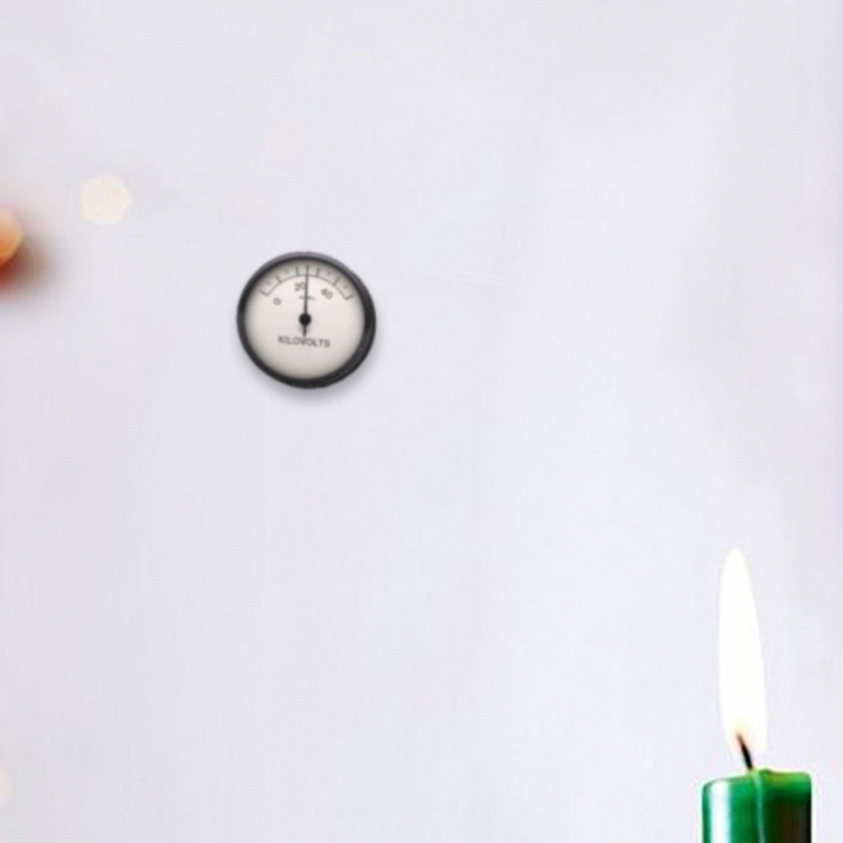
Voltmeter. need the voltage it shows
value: 25 kV
